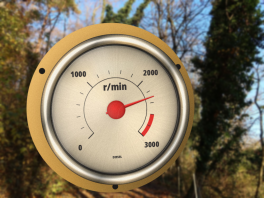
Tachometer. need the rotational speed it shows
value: 2300 rpm
